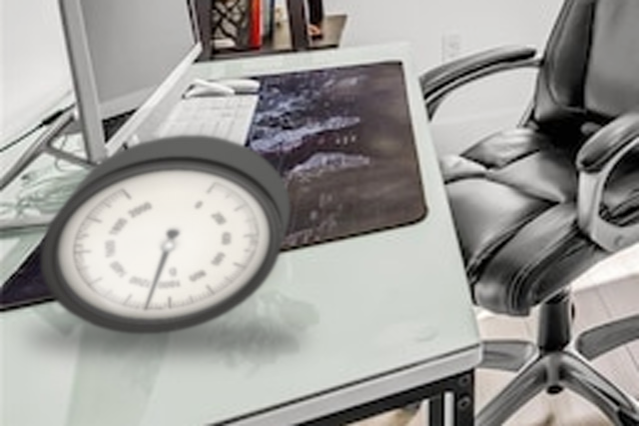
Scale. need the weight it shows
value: 1100 g
